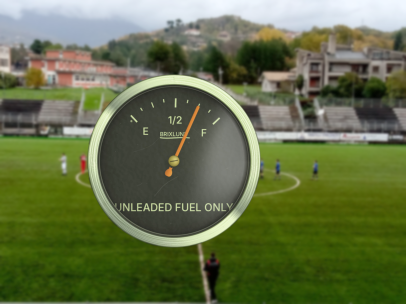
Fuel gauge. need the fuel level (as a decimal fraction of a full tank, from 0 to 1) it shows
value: 0.75
